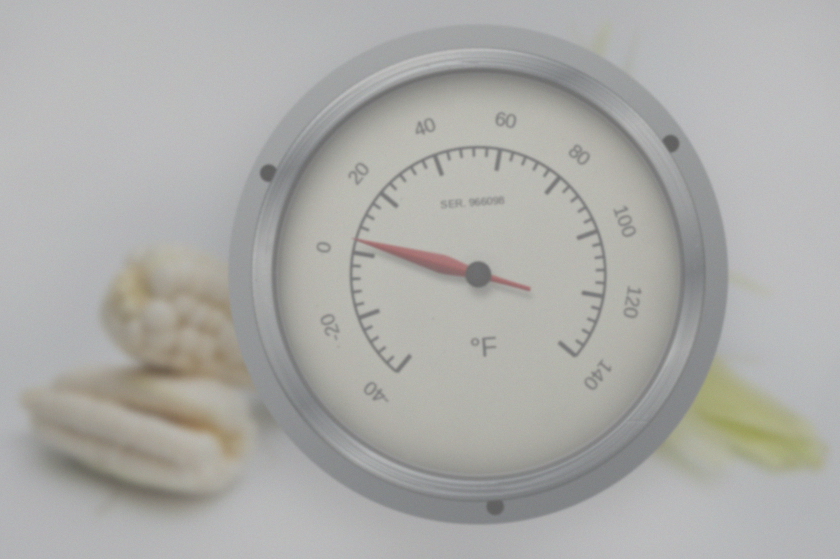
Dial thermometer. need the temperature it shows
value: 4 °F
